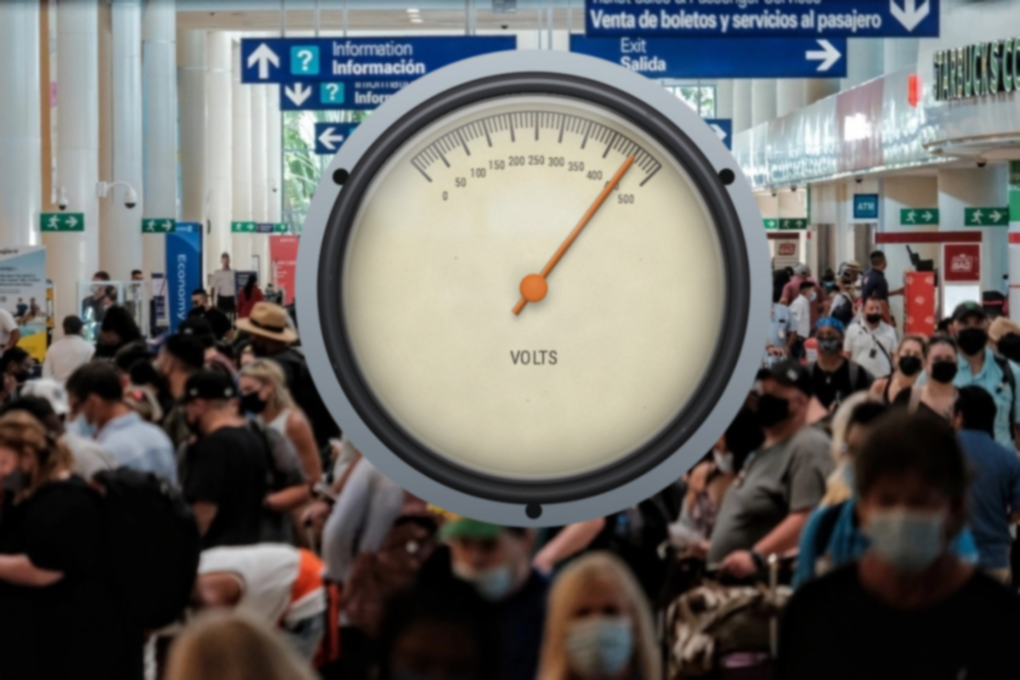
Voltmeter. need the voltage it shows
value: 450 V
